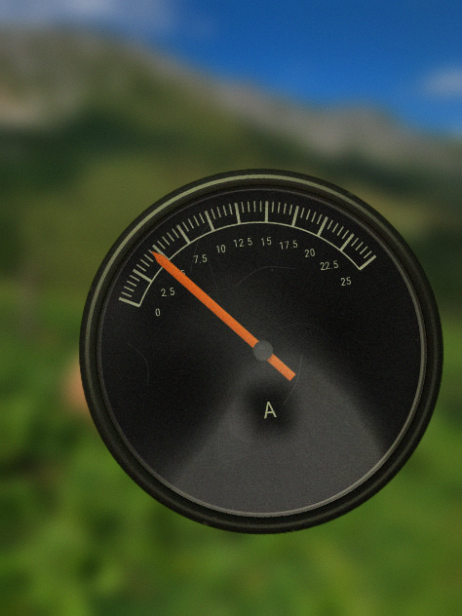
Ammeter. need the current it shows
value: 4.5 A
